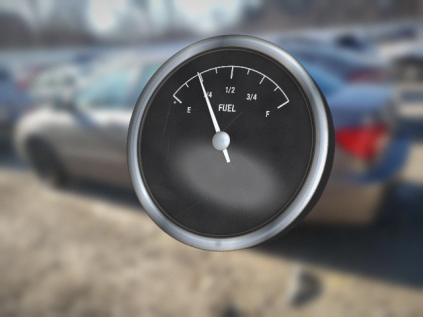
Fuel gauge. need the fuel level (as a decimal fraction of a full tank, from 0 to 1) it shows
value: 0.25
